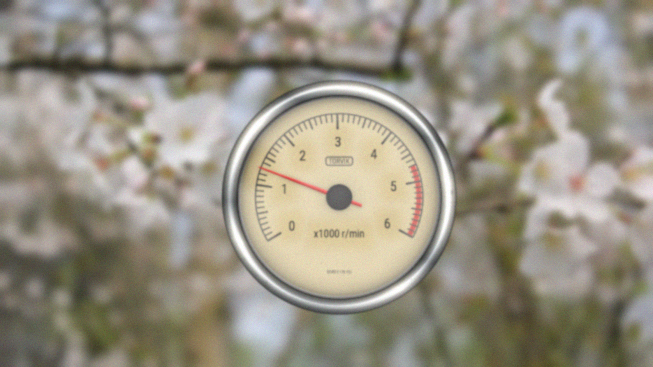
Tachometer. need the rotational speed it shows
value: 1300 rpm
